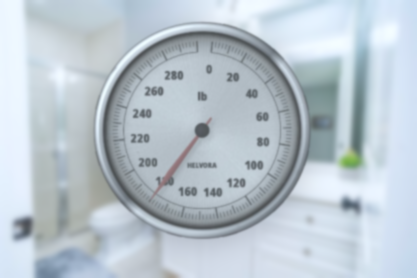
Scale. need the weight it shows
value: 180 lb
